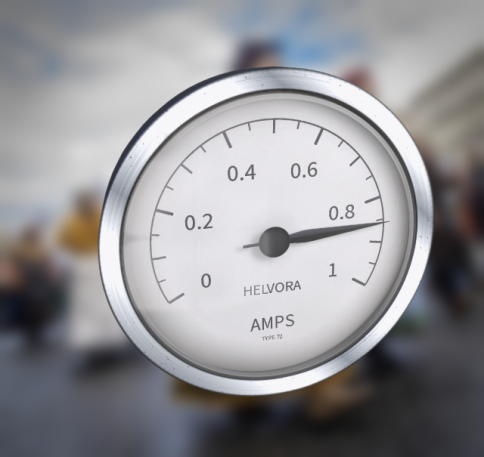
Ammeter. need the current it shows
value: 0.85 A
